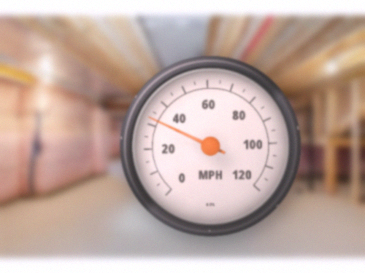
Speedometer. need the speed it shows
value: 32.5 mph
